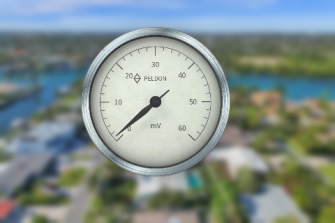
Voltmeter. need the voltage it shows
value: 1 mV
